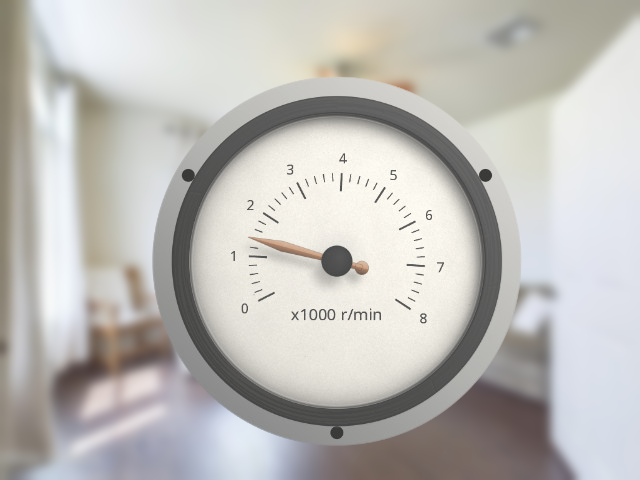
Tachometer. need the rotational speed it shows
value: 1400 rpm
